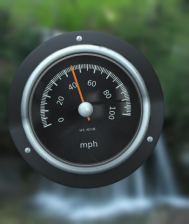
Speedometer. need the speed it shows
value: 45 mph
